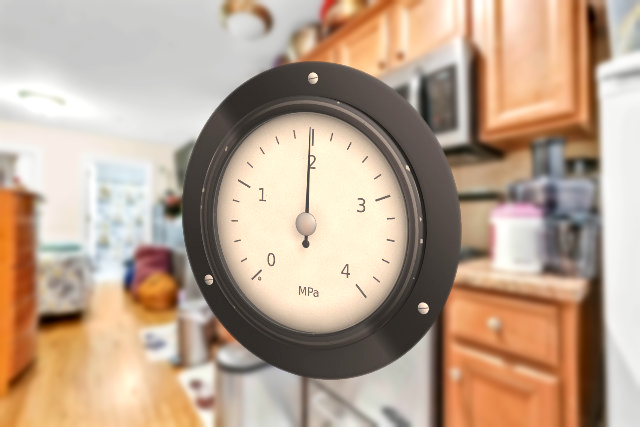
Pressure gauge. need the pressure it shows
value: 2 MPa
